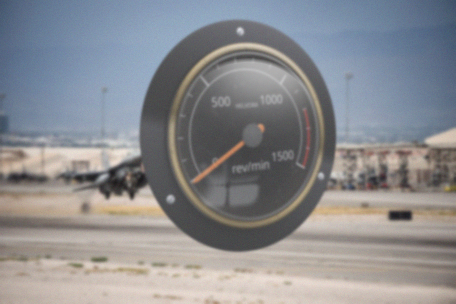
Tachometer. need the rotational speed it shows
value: 0 rpm
